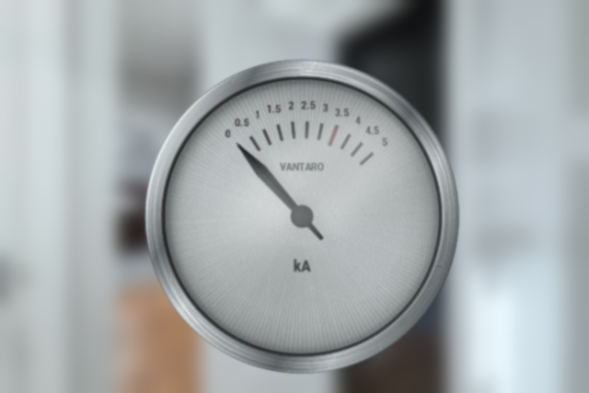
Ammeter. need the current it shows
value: 0 kA
